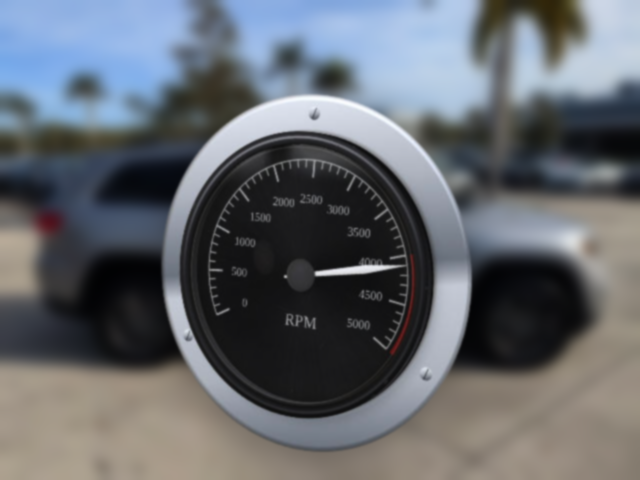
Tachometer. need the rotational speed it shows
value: 4100 rpm
